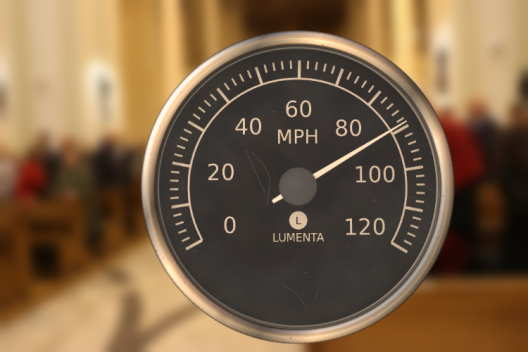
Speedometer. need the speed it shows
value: 89 mph
